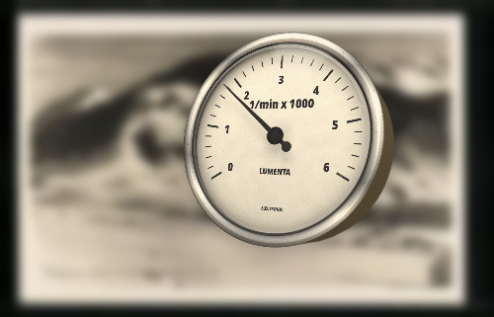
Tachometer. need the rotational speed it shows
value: 1800 rpm
